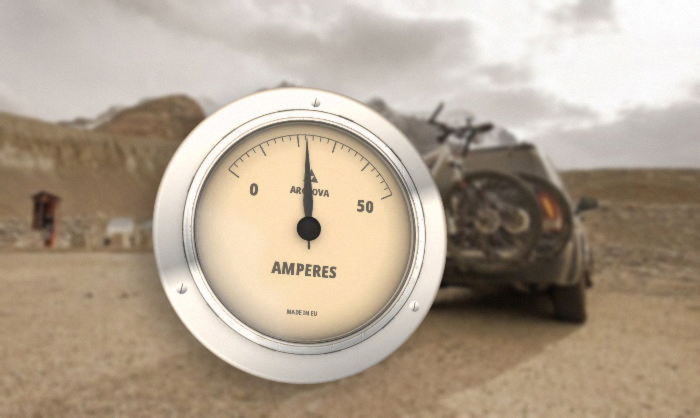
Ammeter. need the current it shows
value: 22 A
